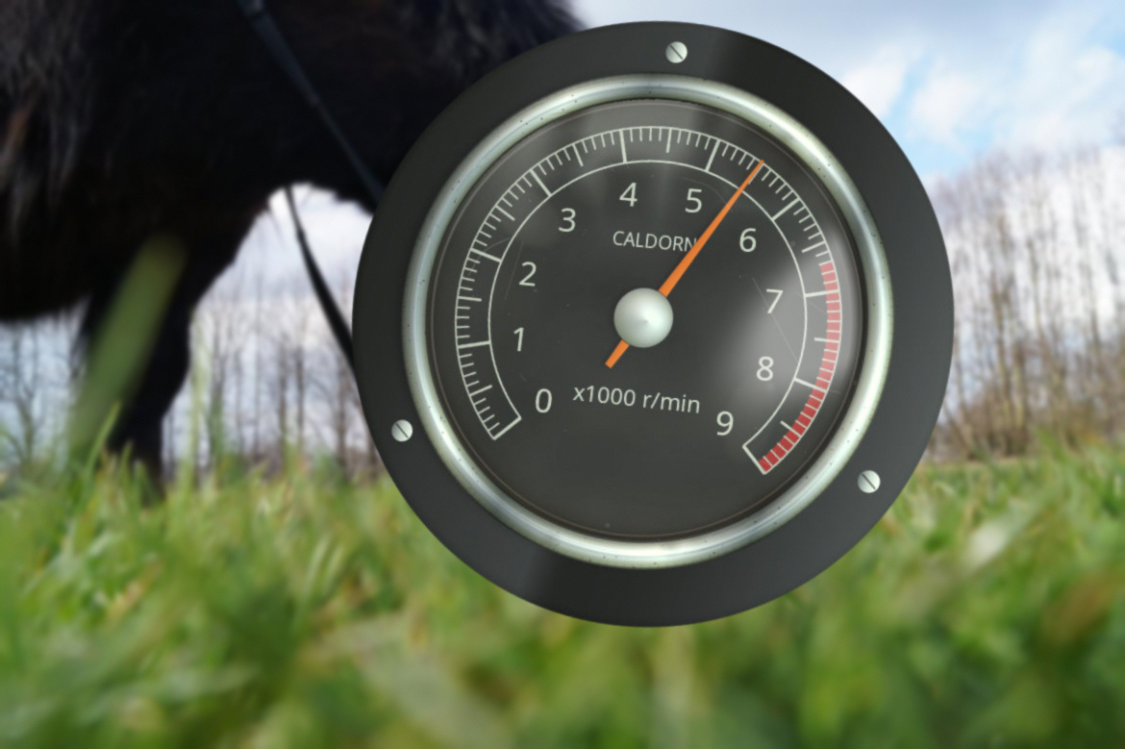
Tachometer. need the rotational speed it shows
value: 5500 rpm
